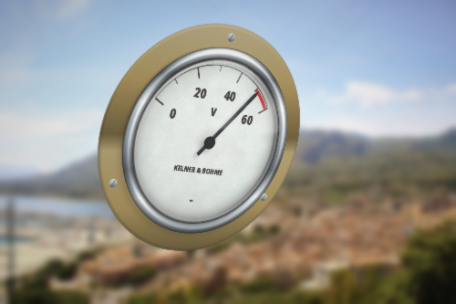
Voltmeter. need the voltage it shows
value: 50 V
